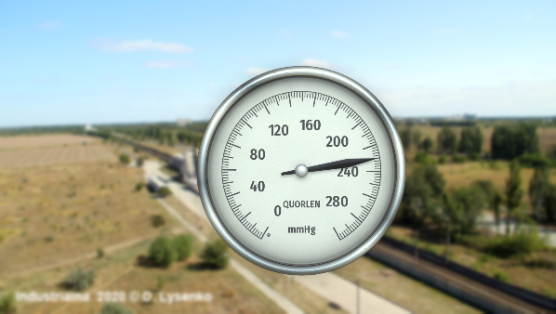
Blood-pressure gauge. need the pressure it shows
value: 230 mmHg
